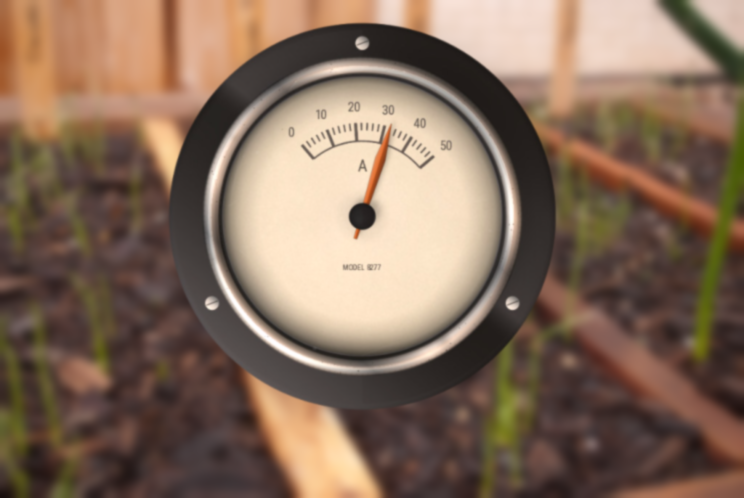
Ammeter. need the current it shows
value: 32 A
